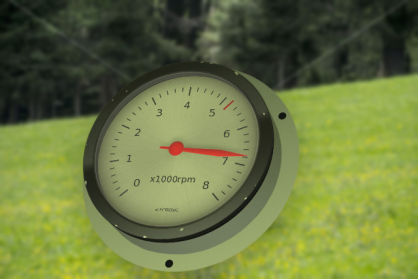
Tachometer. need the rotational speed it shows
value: 6800 rpm
